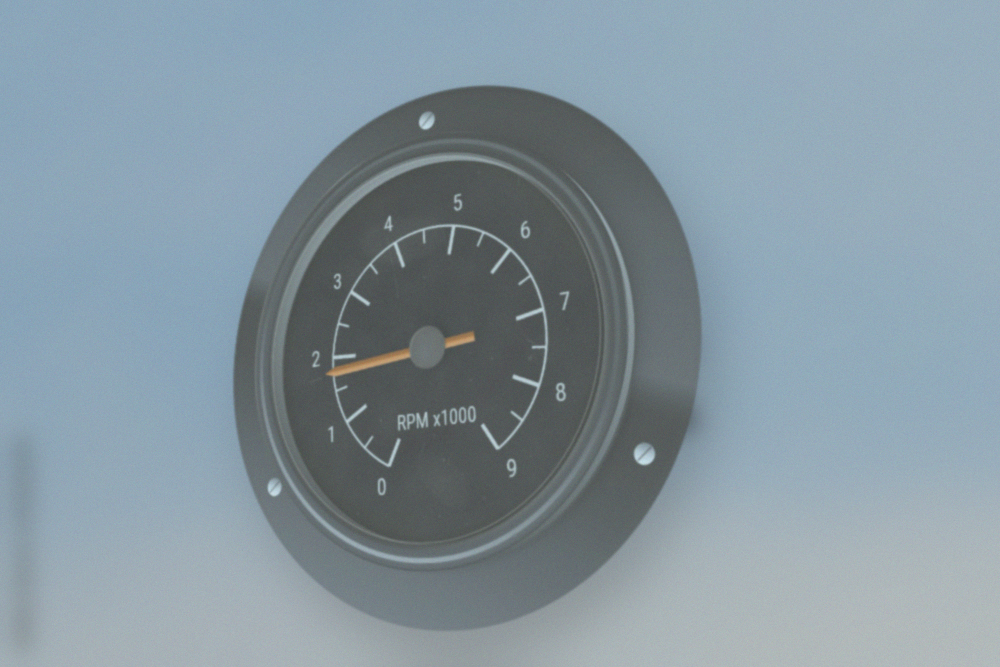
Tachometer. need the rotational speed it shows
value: 1750 rpm
